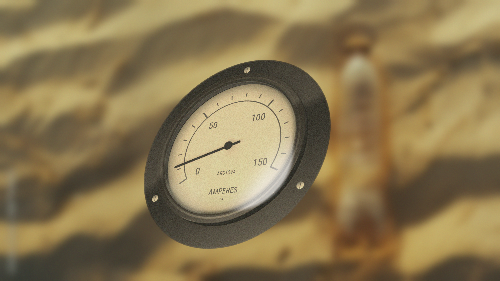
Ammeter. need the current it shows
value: 10 A
